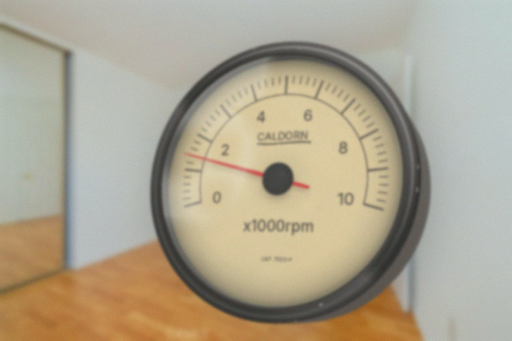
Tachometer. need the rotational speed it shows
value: 1400 rpm
